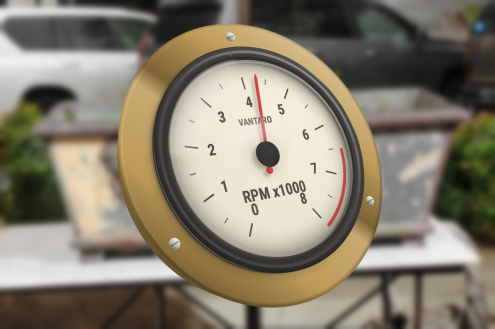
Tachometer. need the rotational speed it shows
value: 4250 rpm
